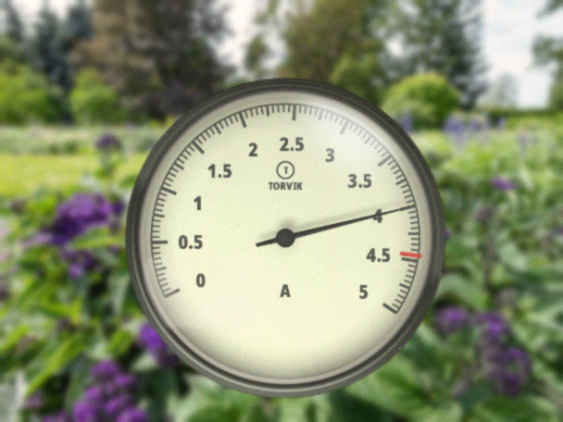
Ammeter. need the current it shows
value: 4 A
